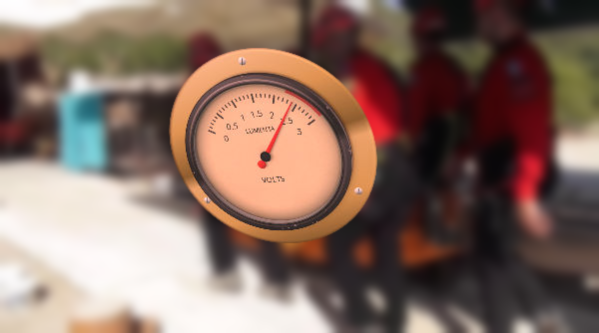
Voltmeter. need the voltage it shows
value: 2.4 V
